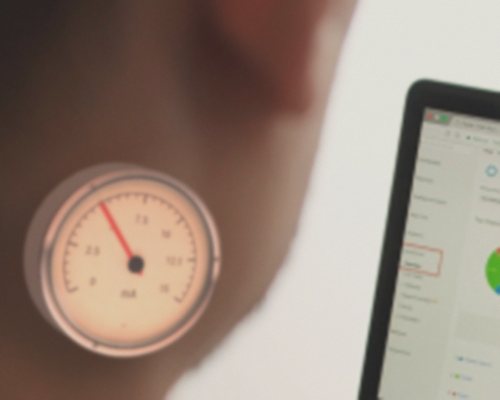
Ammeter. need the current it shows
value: 5 mA
